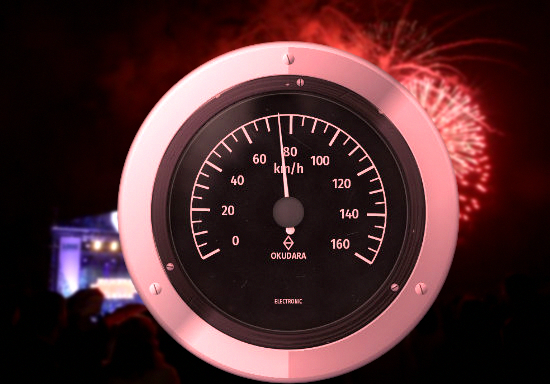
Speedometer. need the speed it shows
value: 75 km/h
